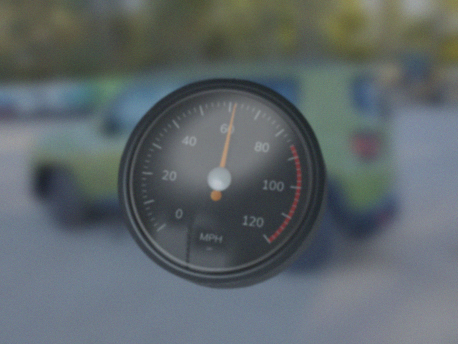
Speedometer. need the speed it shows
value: 62 mph
